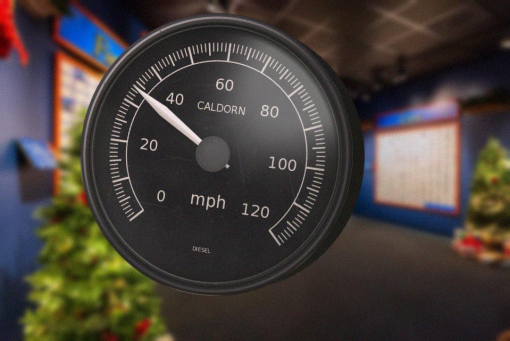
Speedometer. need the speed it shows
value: 34 mph
